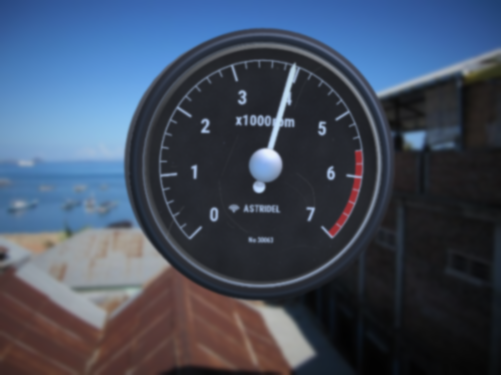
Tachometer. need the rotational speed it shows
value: 3900 rpm
